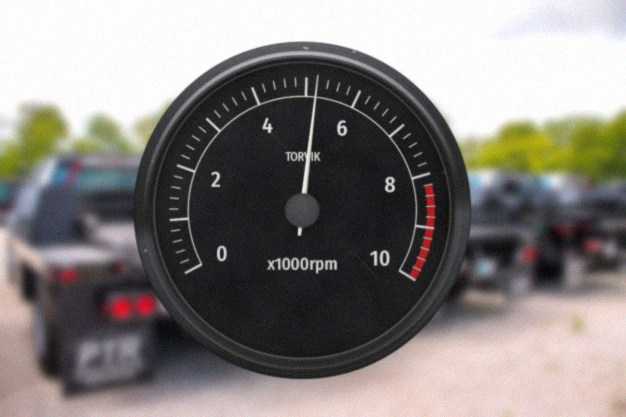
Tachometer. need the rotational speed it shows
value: 5200 rpm
